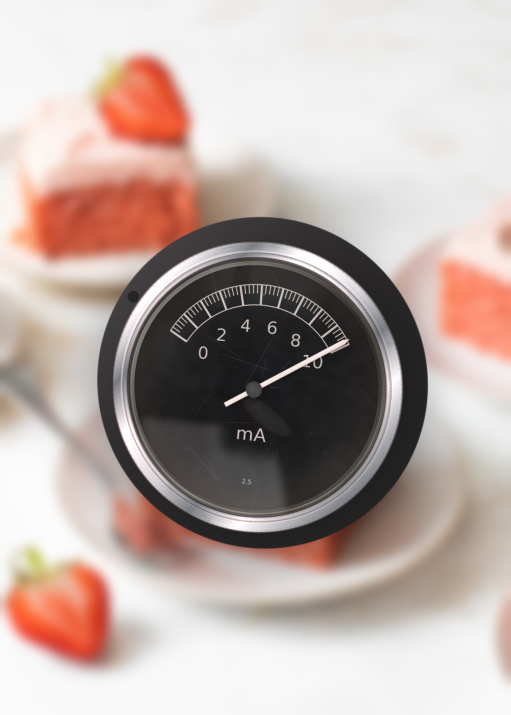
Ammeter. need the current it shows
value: 9.8 mA
